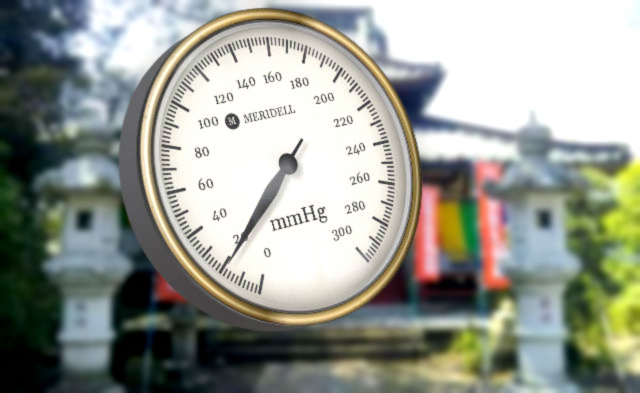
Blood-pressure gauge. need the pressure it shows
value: 20 mmHg
